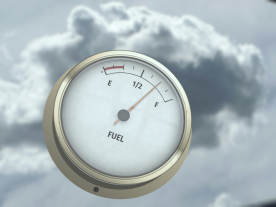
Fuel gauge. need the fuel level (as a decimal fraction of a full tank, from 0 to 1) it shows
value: 0.75
